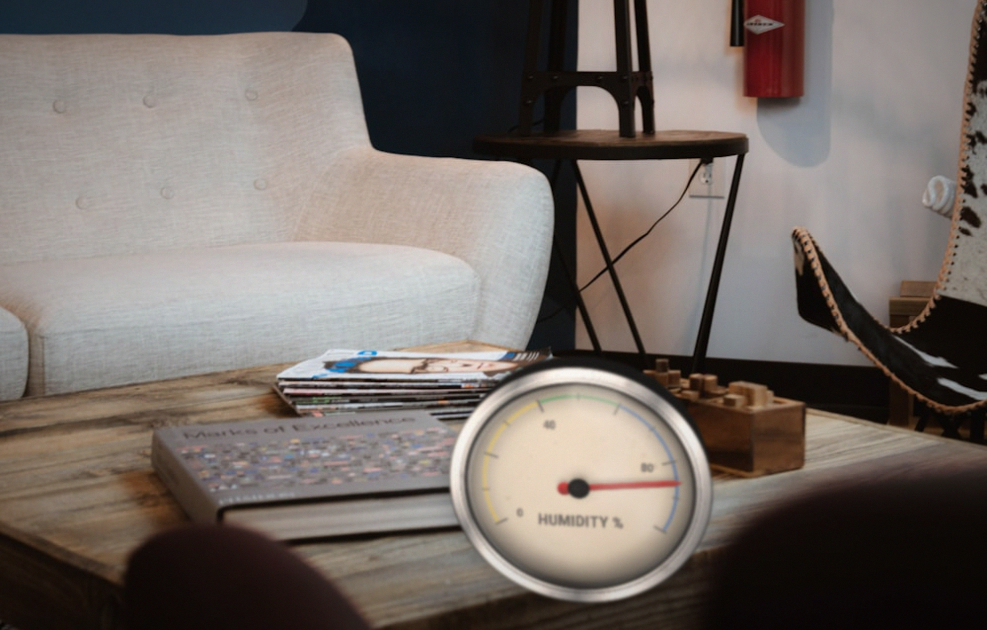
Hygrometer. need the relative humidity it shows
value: 85 %
